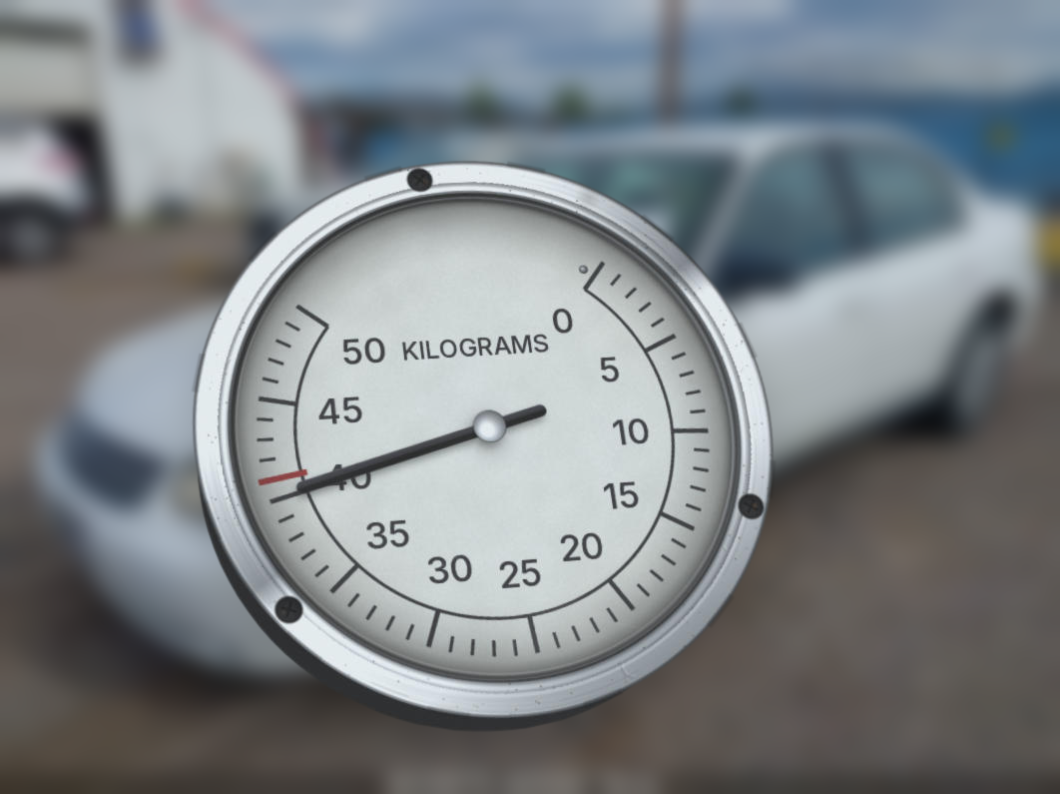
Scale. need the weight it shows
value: 40 kg
